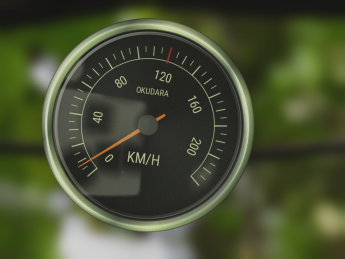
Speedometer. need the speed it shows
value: 7.5 km/h
